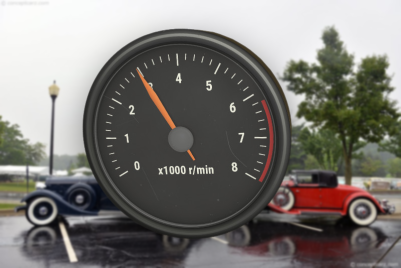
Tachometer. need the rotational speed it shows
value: 3000 rpm
